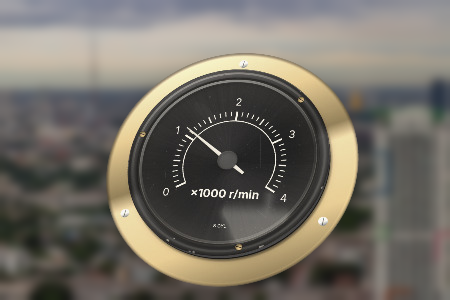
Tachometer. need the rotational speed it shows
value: 1100 rpm
